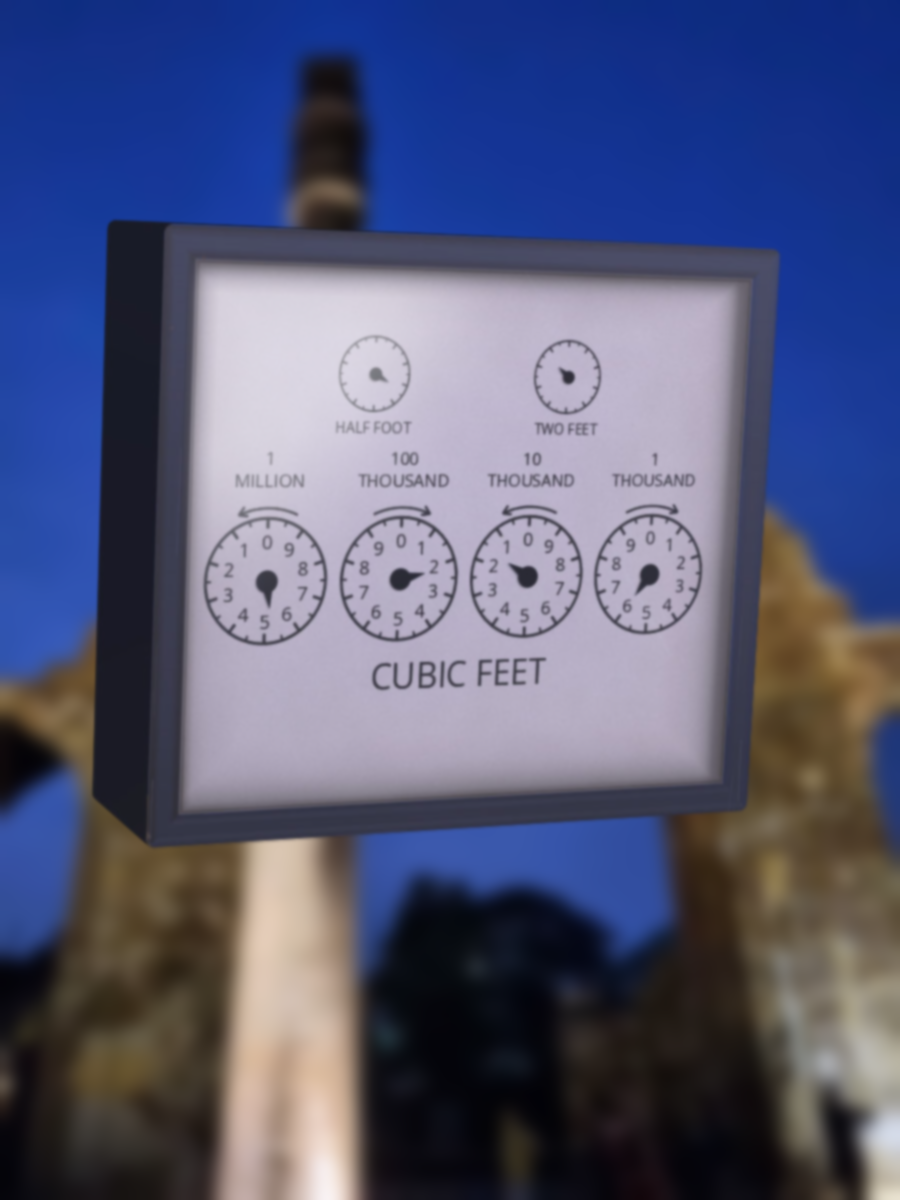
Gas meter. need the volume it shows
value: 521600 ft³
